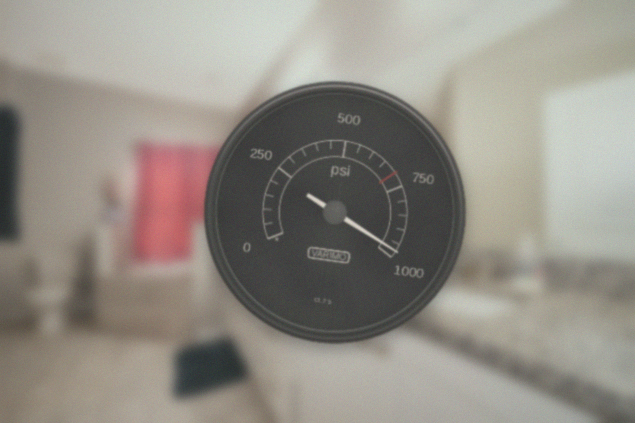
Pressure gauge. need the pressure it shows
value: 975 psi
